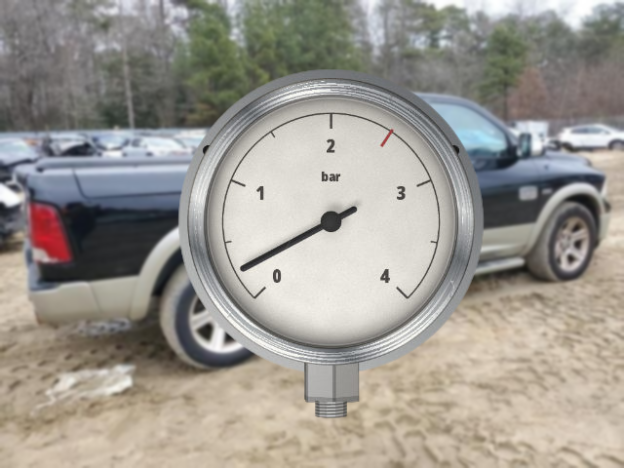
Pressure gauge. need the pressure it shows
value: 0.25 bar
